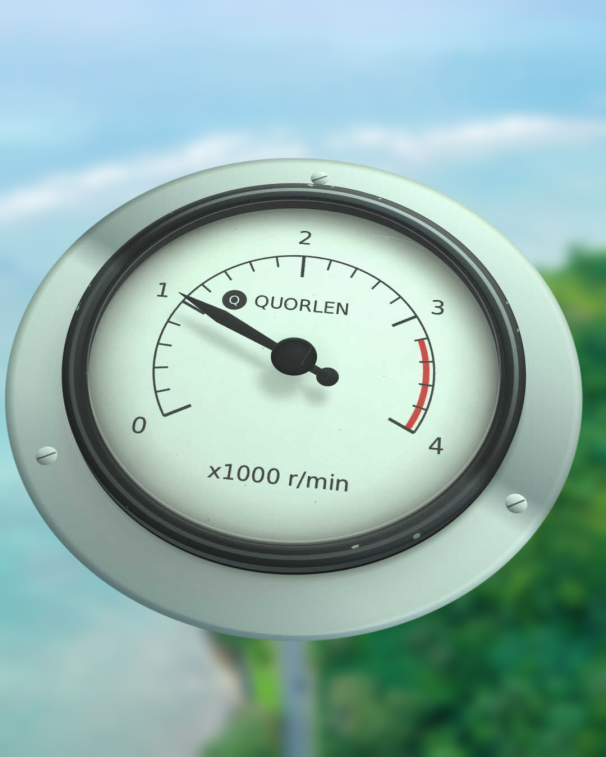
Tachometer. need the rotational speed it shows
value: 1000 rpm
